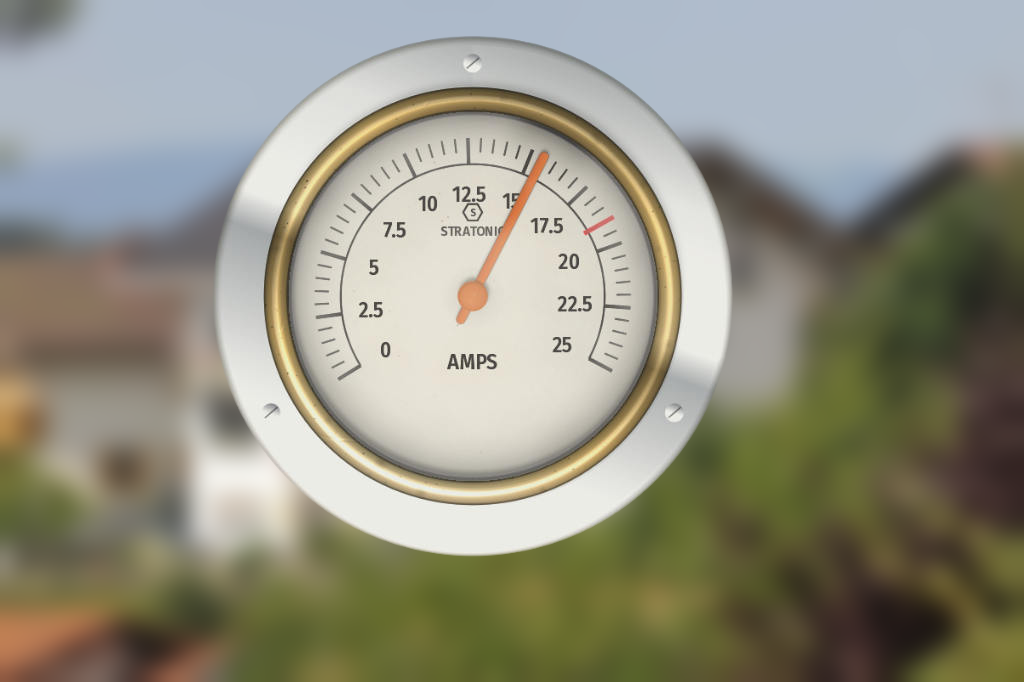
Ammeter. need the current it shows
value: 15.5 A
